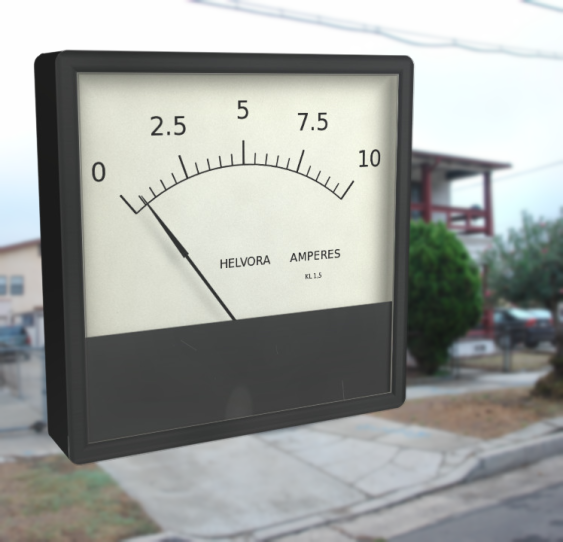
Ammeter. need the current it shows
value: 0.5 A
